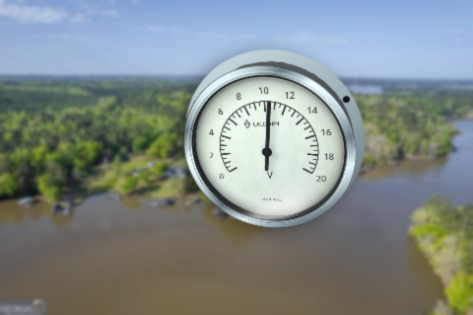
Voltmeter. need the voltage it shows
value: 10.5 V
